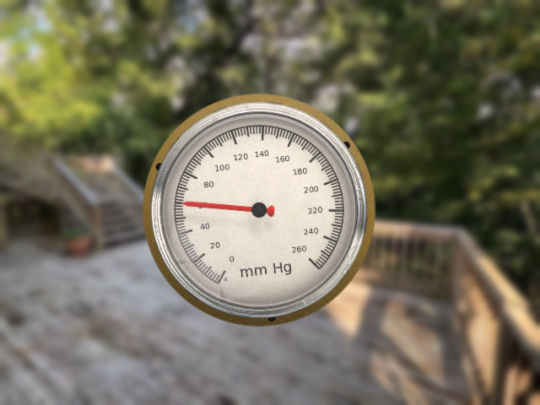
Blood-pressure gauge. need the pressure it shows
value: 60 mmHg
